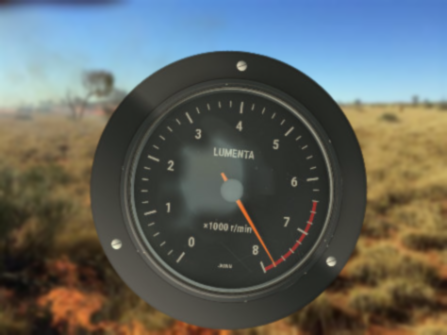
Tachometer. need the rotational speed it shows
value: 7800 rpm
